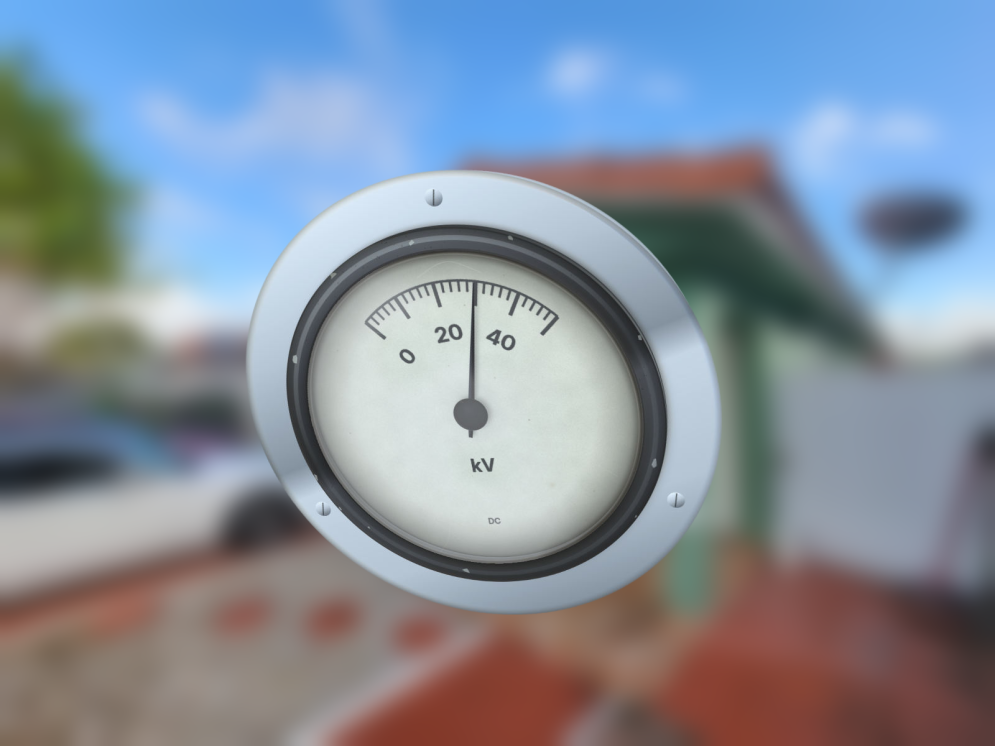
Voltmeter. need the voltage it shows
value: 30 kV
